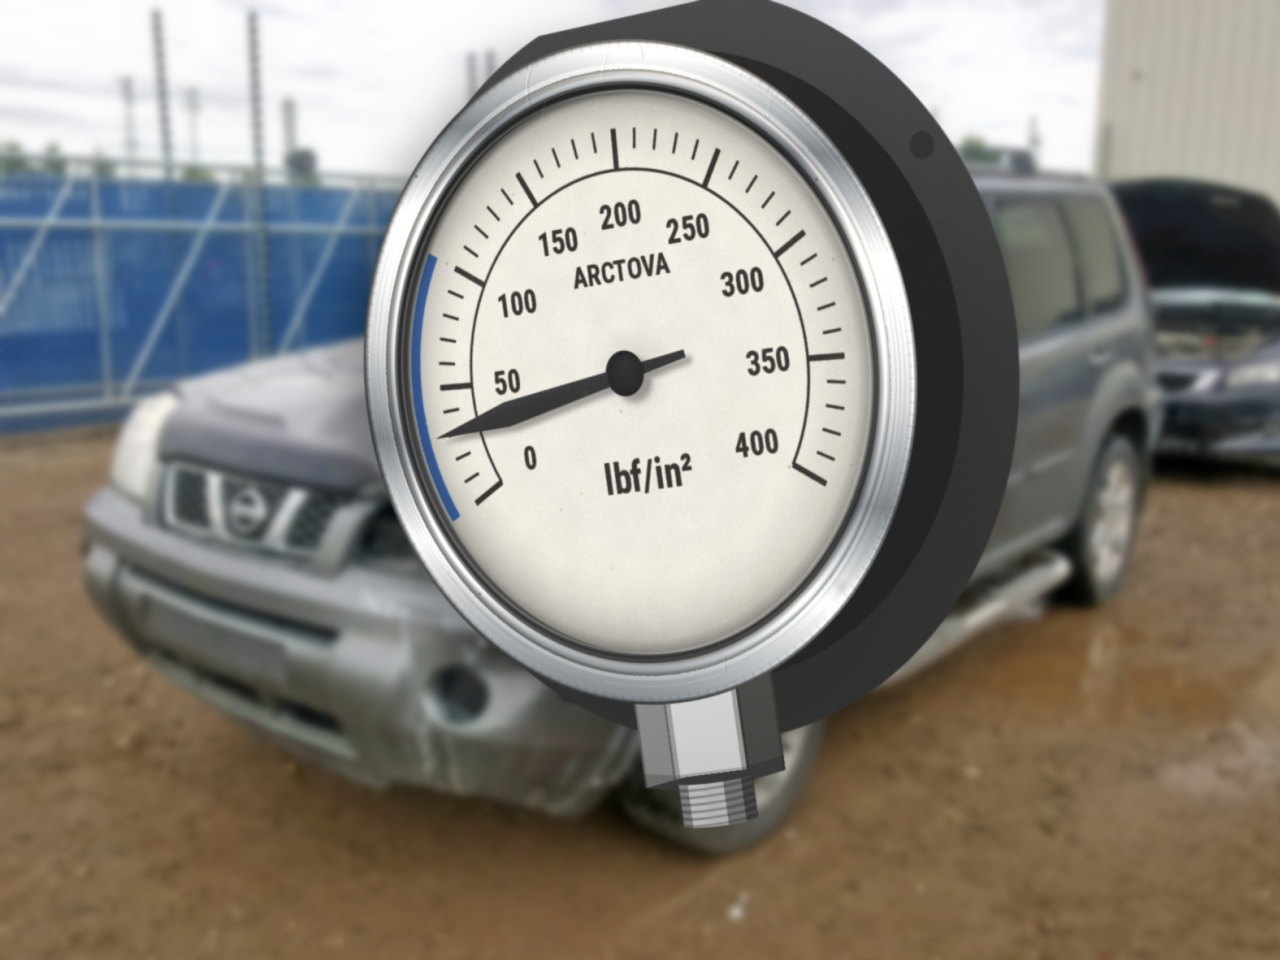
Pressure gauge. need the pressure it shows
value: 30 psi
